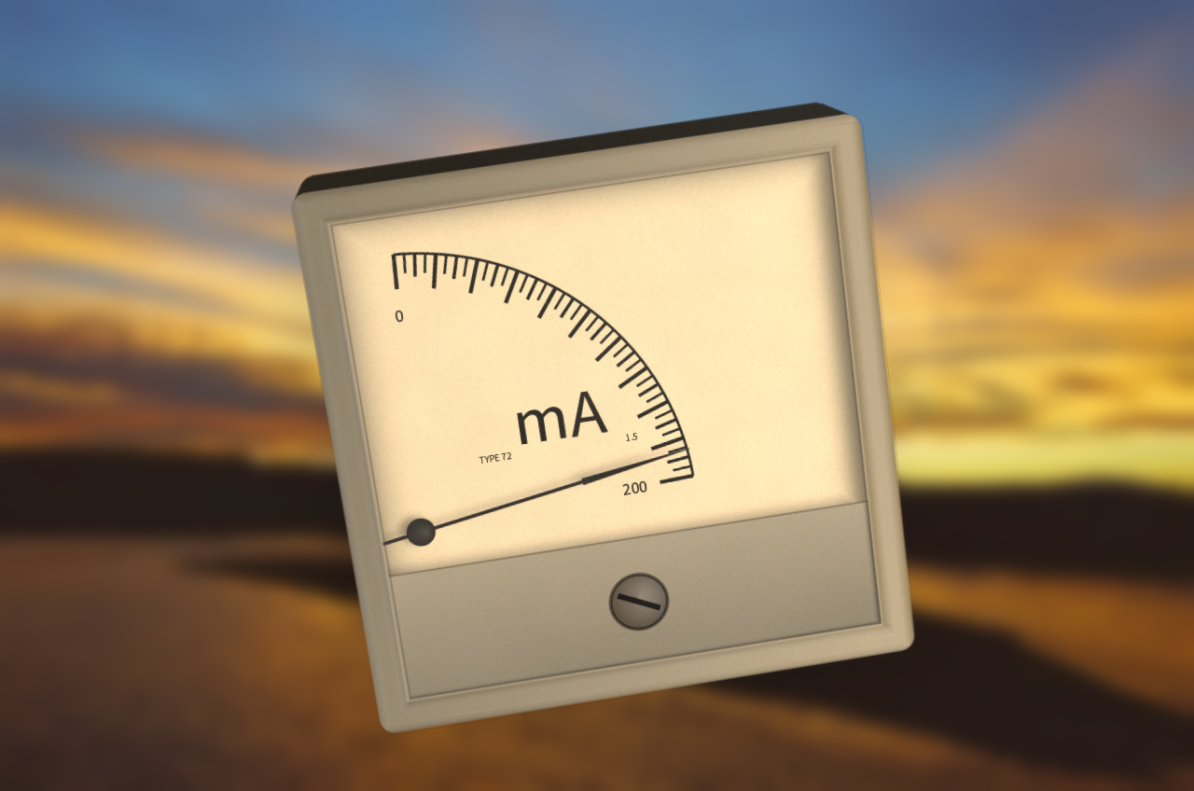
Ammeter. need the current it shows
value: 185 mA
